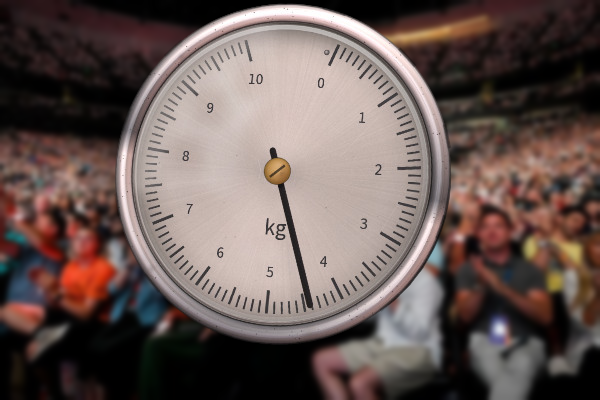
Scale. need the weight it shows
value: 4.4 kg
